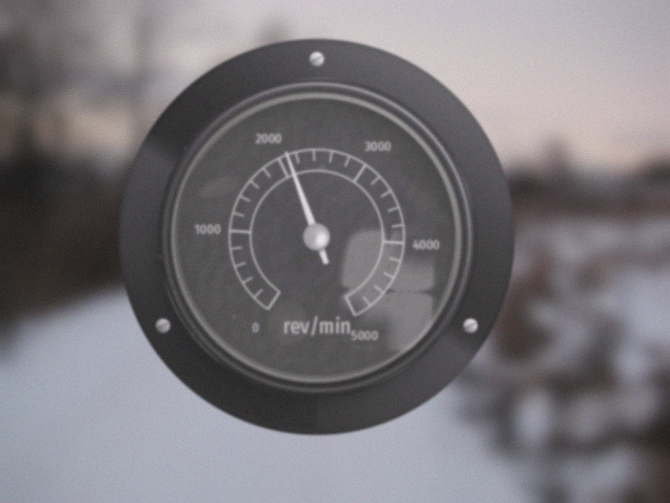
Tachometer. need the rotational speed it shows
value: 2100 rpm
